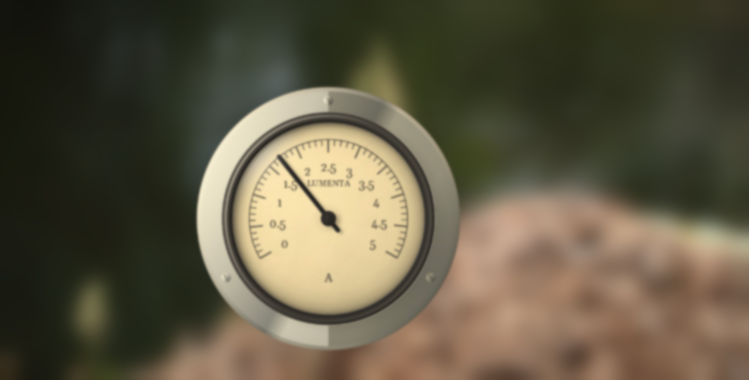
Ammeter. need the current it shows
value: 1.7 A
